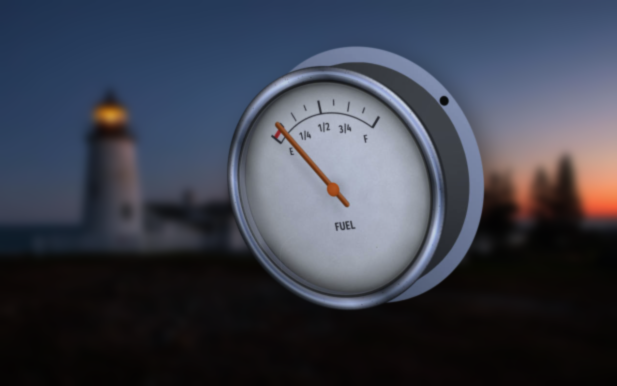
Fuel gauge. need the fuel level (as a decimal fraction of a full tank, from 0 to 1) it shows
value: 0.125
